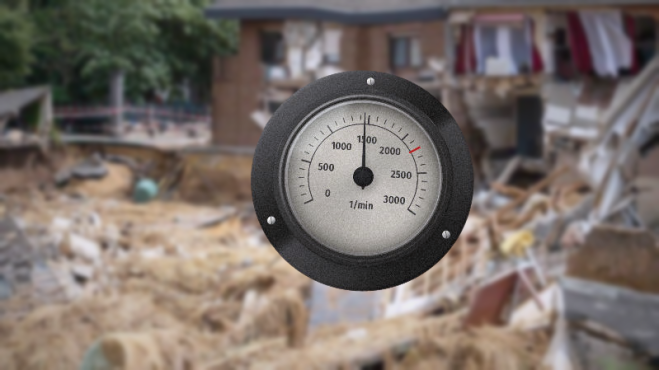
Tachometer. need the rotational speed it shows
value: 1450 rpm
